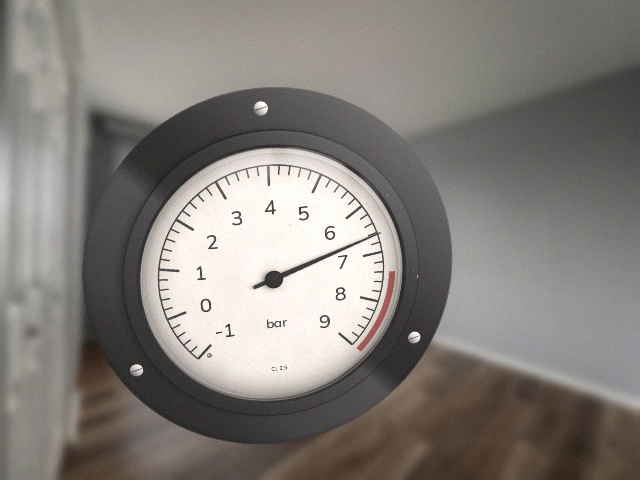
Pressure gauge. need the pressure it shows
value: 6.6 bar
